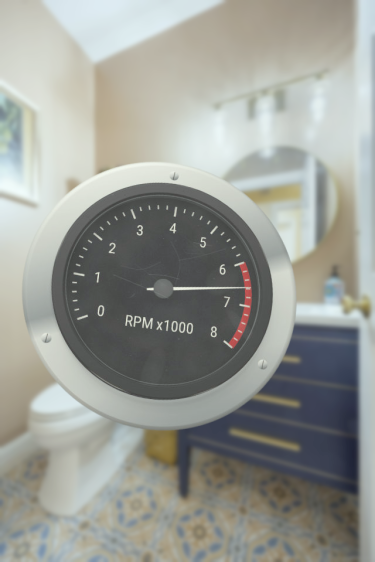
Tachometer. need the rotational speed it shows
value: 6600 rpm
